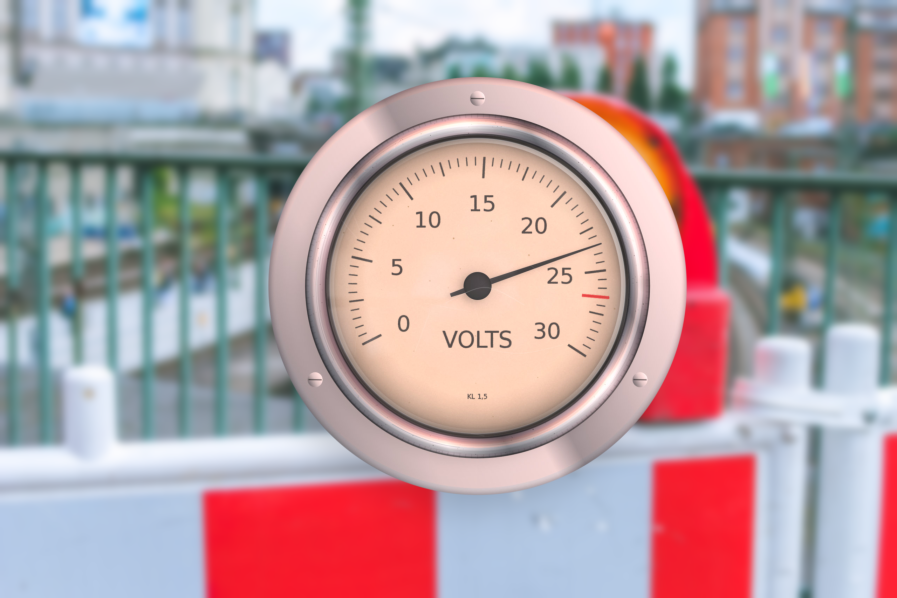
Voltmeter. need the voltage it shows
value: 23.5 V
